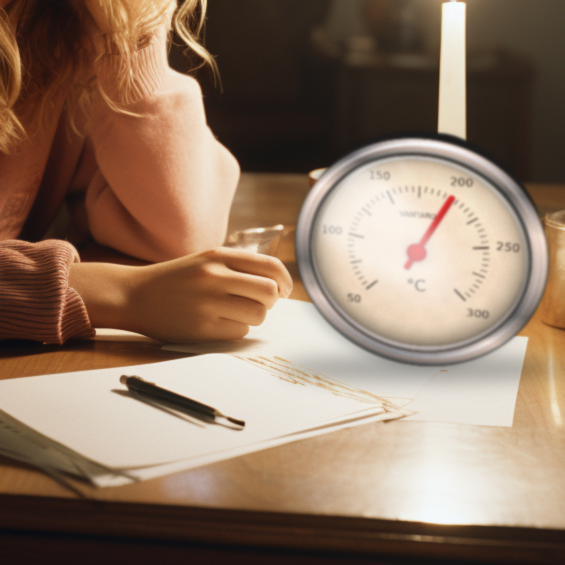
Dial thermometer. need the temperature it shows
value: 200 °C
